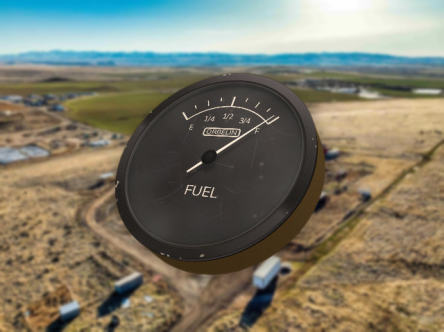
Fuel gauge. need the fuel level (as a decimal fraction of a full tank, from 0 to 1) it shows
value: 1
